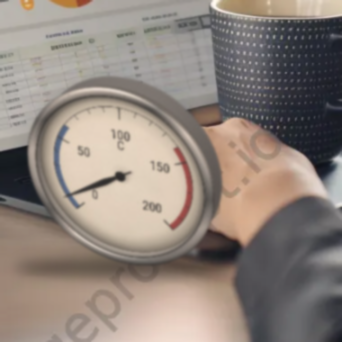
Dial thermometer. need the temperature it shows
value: 10 °C
